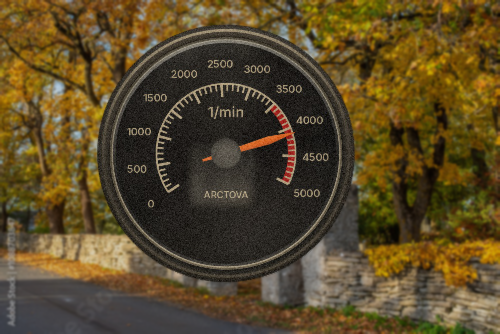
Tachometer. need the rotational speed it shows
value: 4100 rpm
